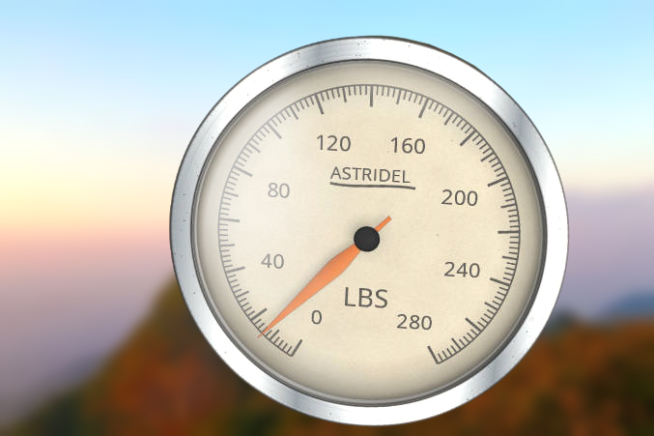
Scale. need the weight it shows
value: 14 lb
